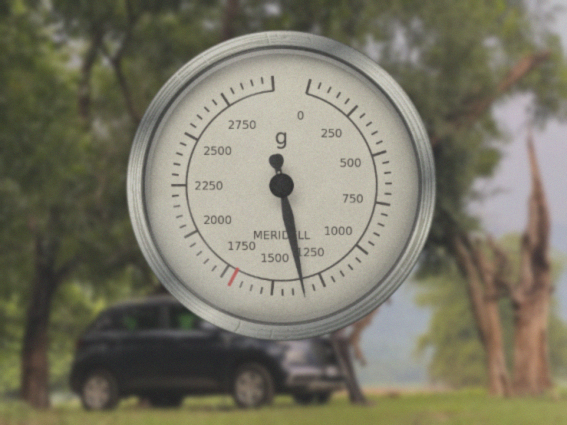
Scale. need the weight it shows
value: 1350 g
